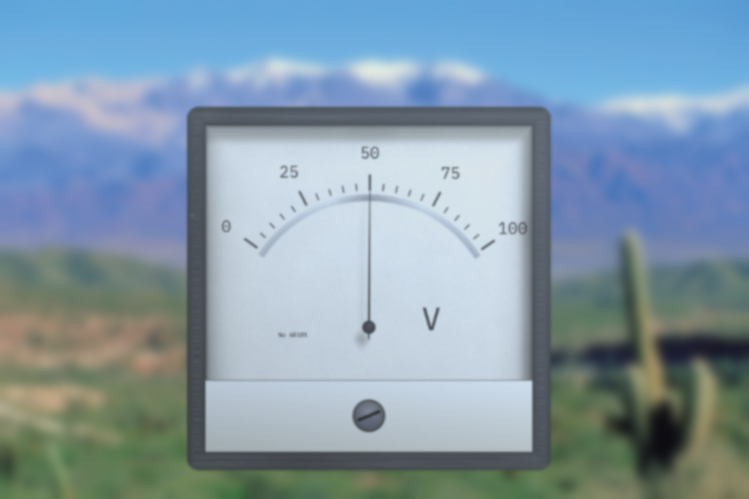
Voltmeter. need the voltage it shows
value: 50 V
